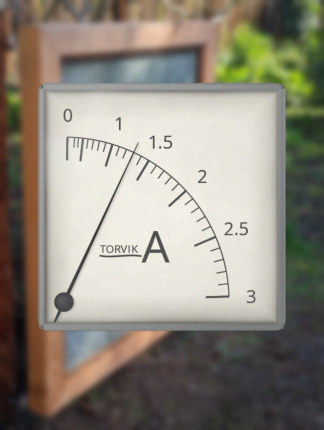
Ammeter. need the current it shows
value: 1.3 A
